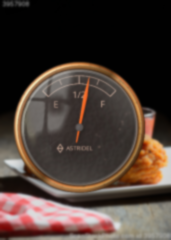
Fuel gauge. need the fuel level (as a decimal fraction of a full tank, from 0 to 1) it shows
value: 0.625
